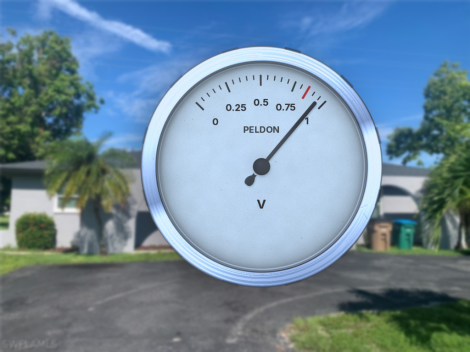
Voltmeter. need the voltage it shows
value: 0.95 V
